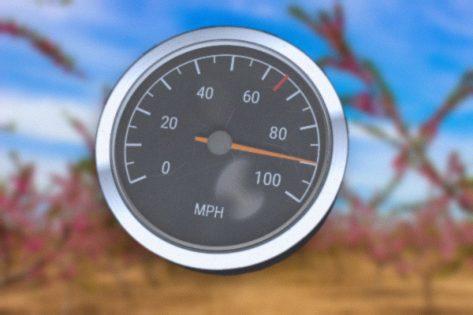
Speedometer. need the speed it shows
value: 90 mph
